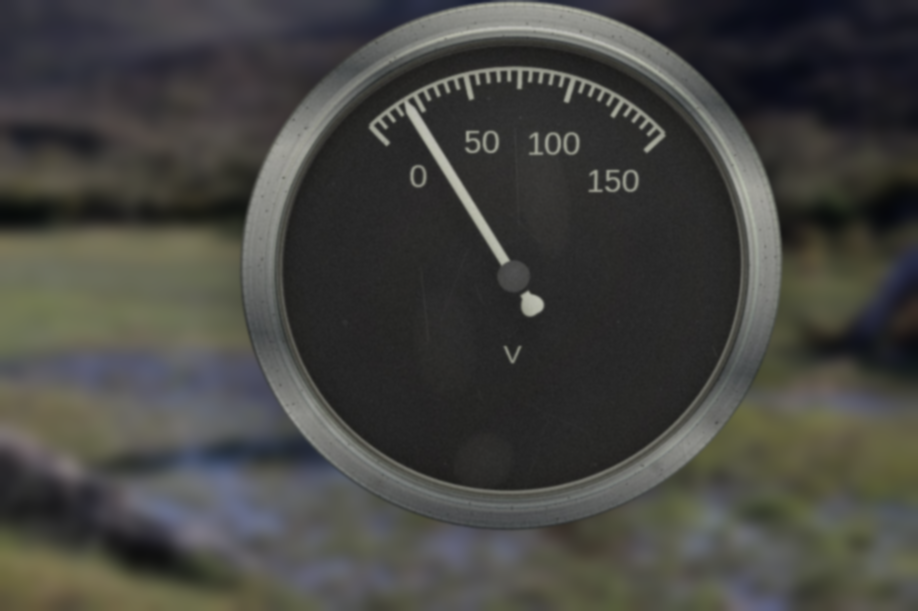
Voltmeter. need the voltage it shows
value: 20 V
